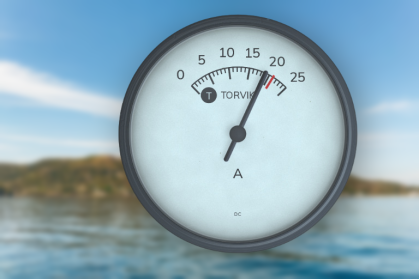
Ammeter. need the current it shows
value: 19 A
